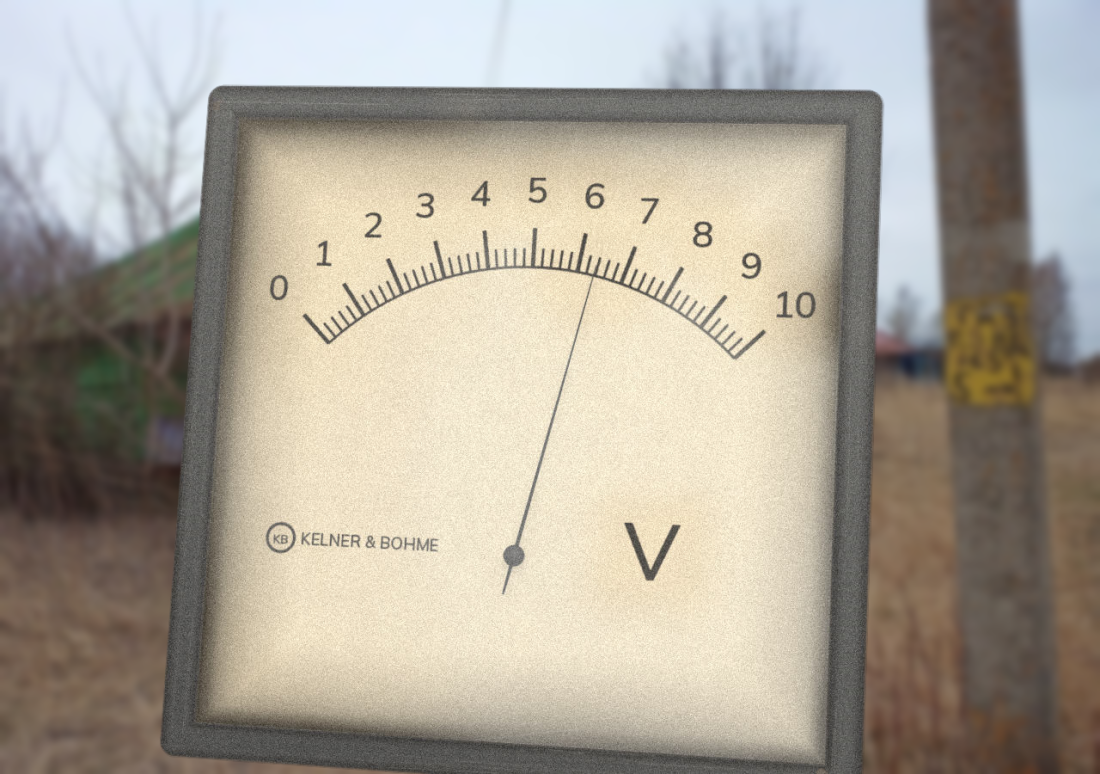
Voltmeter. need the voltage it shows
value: 6.4 V
